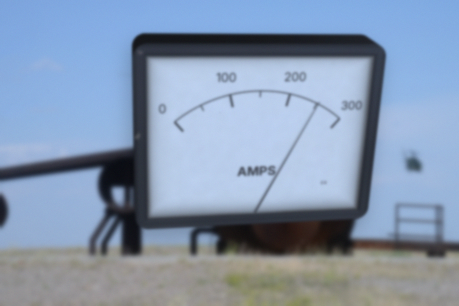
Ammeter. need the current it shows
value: 250 A
